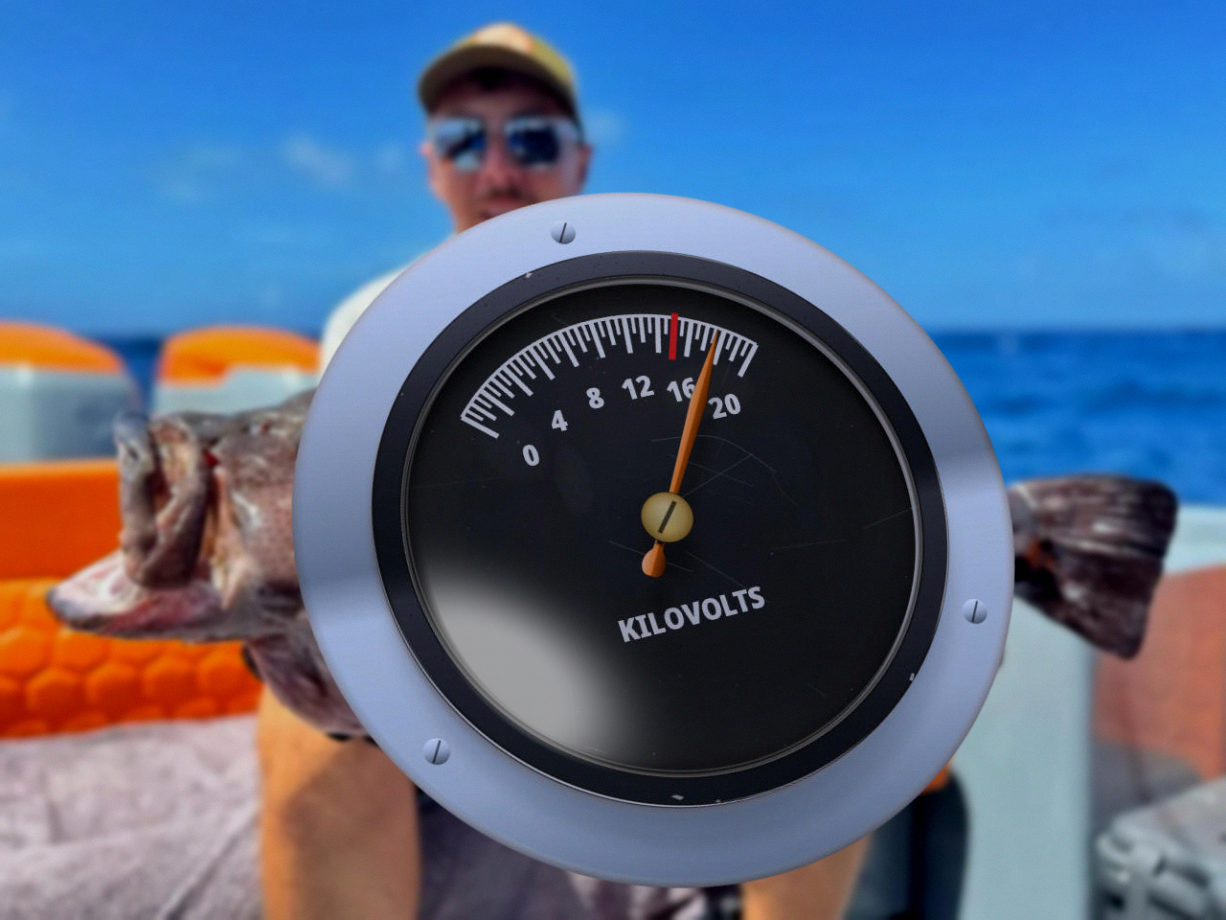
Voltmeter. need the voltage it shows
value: 17.5 kV
